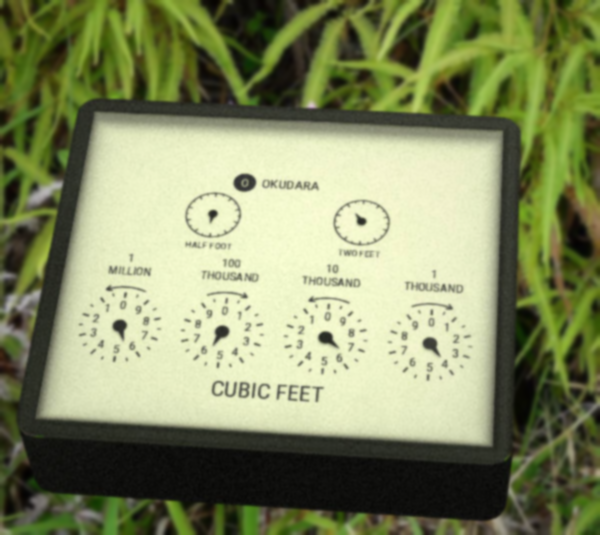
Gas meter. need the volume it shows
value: 556400 ft³
